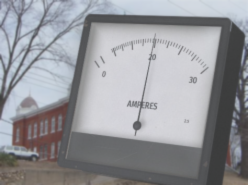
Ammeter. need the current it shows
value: 20 A
